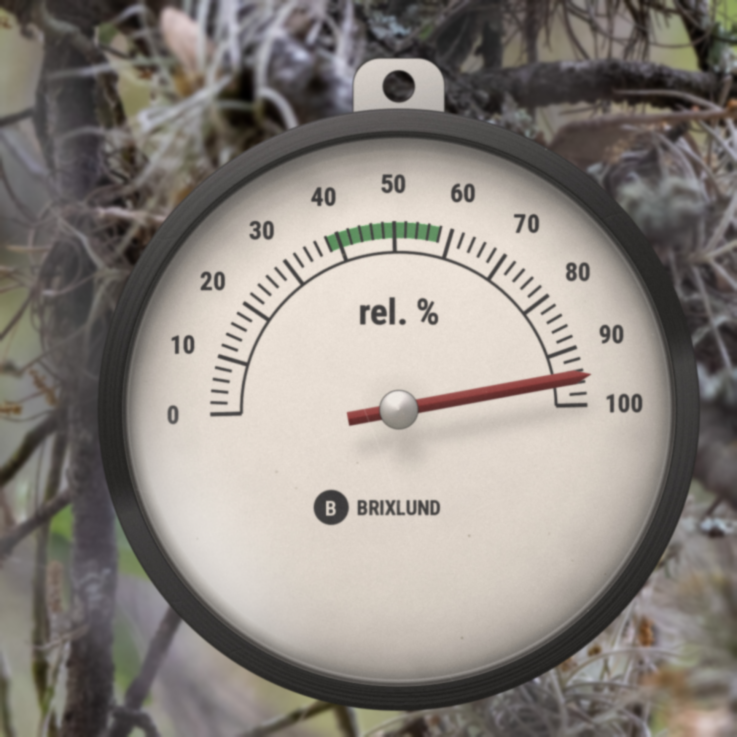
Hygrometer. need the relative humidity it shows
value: 95 %
